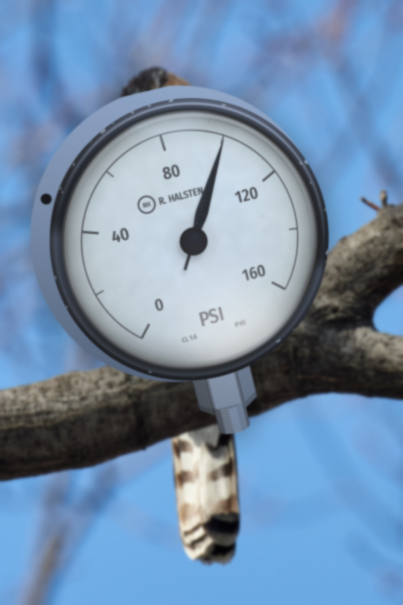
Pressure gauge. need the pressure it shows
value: 100 psi
